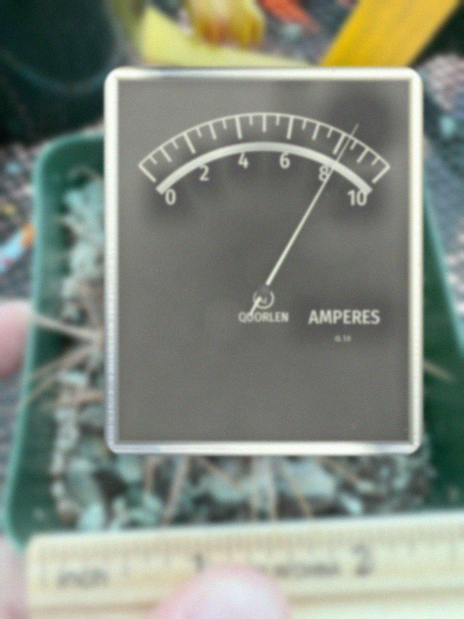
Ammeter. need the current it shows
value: 8.25 A
